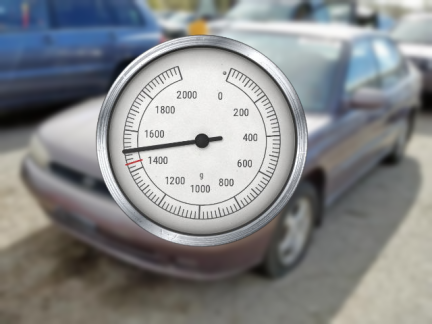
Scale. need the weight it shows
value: 1500 g
